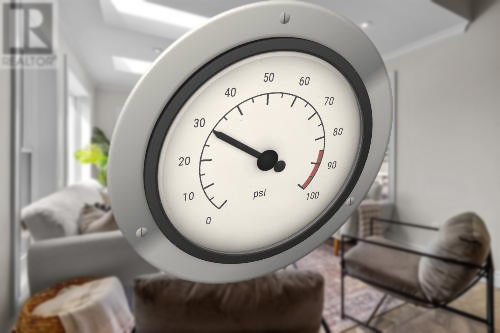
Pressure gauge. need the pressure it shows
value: 30 psi
